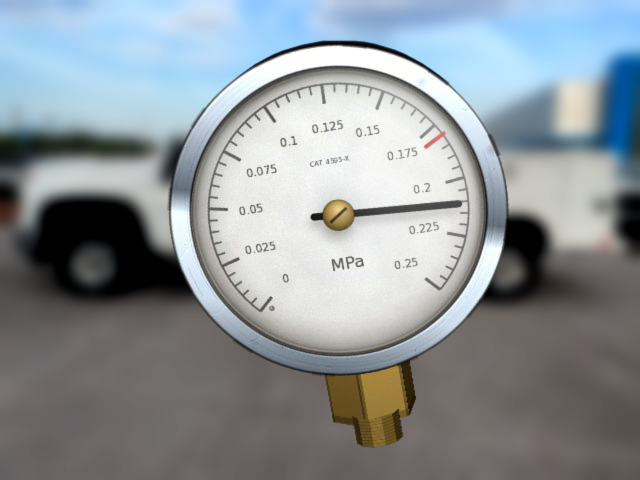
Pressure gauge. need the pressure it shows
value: 0.21 MPa
